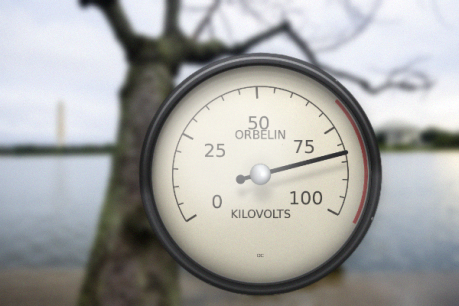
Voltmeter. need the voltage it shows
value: 82.5 kV
